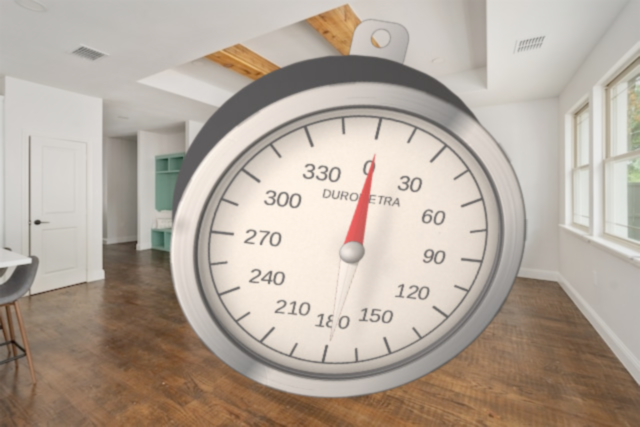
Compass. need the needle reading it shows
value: 0 °
